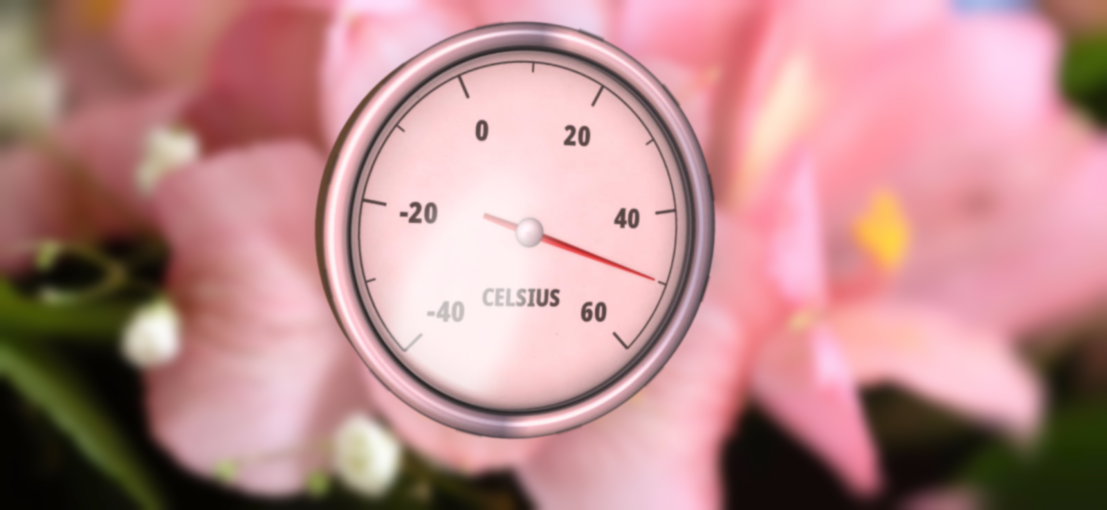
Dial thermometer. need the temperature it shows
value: 50 °C
